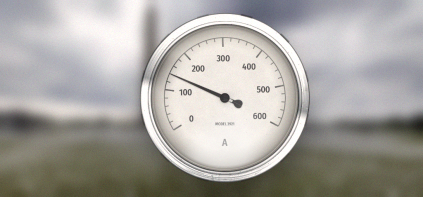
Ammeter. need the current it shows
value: 140 A
